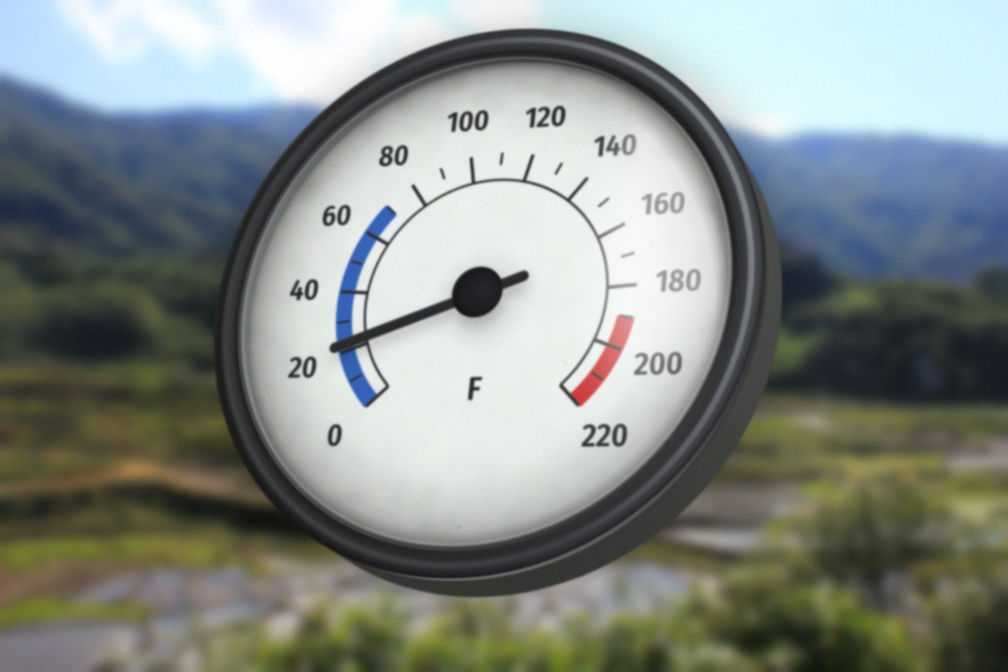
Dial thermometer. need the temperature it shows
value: 20 °F
